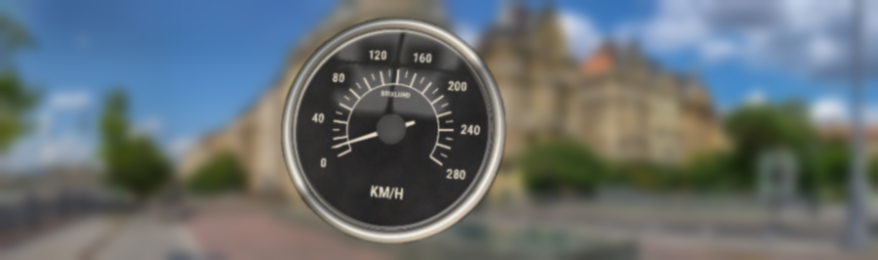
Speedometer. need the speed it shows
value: 10 km/h
